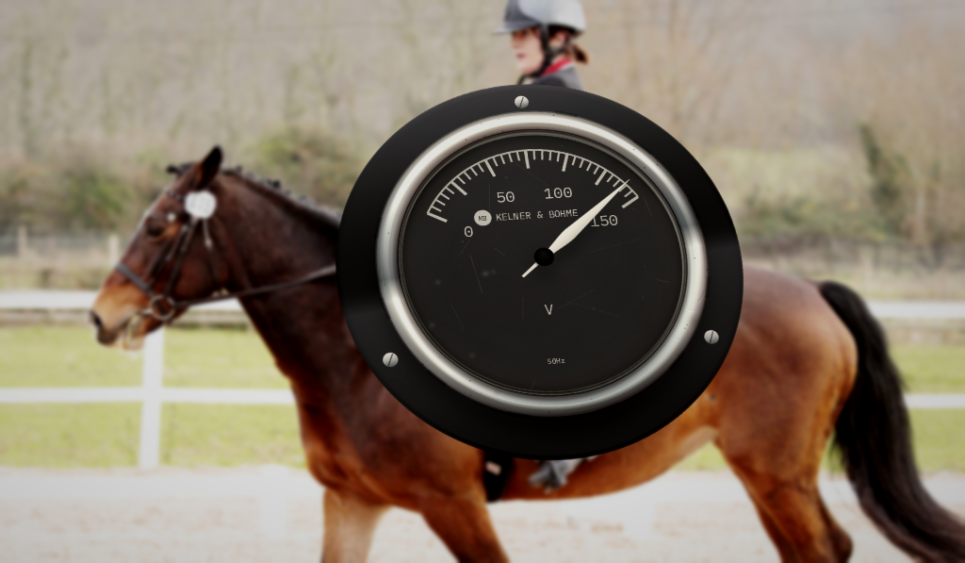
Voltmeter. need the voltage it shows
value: 140 V
